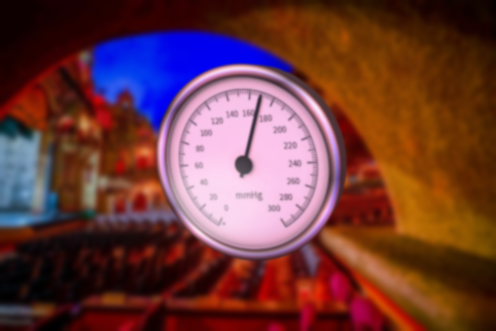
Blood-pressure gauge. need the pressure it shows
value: 170 mmHg
